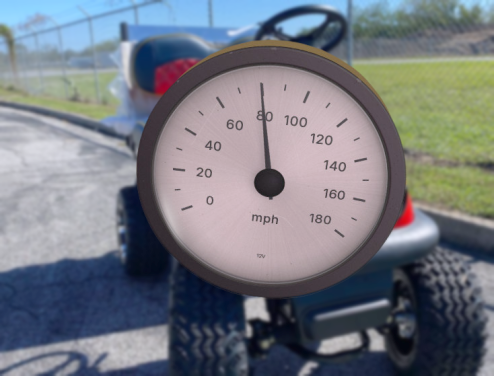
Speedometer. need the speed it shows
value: 80 mph
